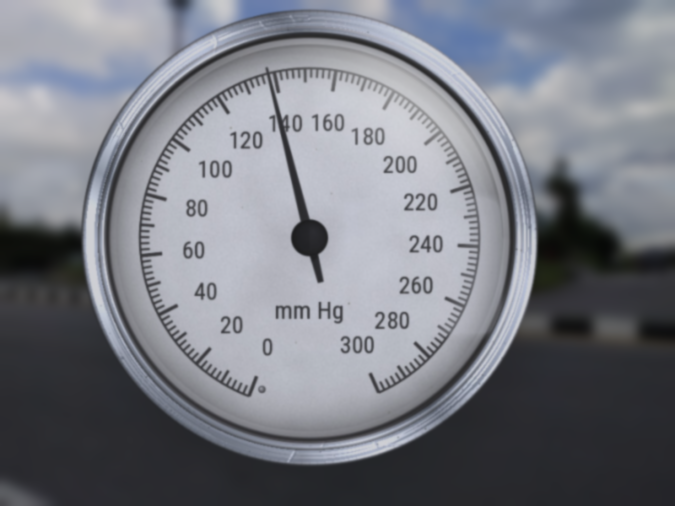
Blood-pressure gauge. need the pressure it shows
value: 138 mmHg
